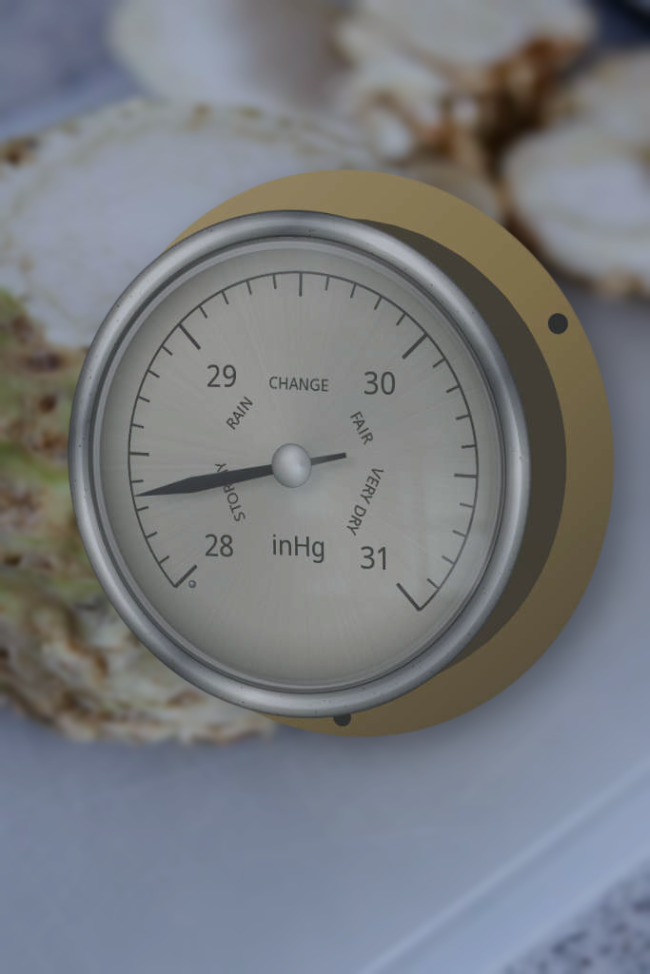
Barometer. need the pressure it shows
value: 28.35 inHg
